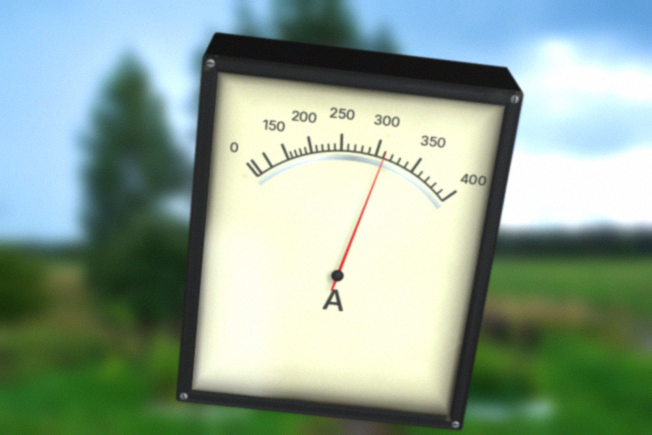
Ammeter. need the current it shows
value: 310 A
